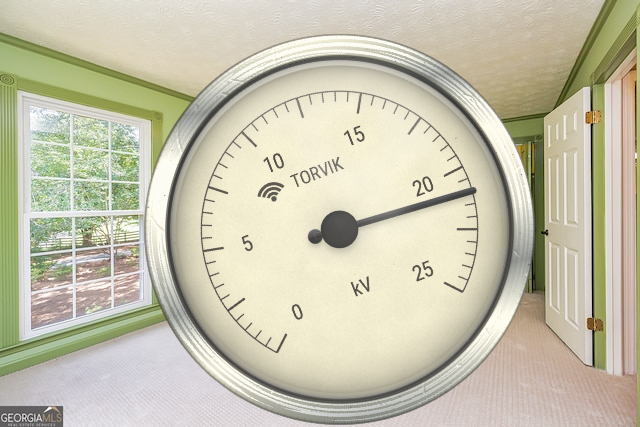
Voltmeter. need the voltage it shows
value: 21 kV
